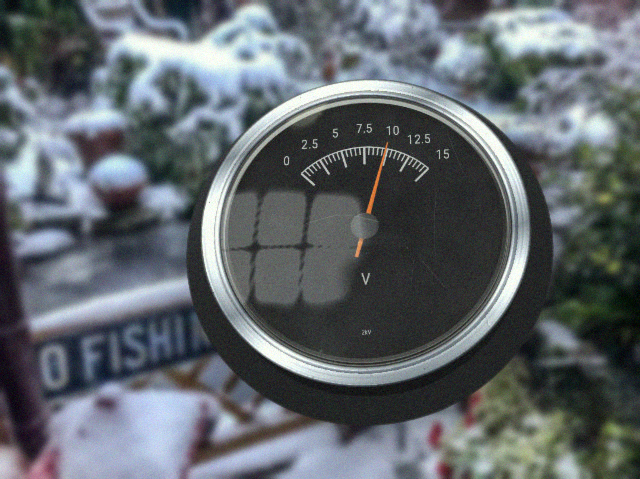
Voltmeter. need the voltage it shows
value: 10 V
